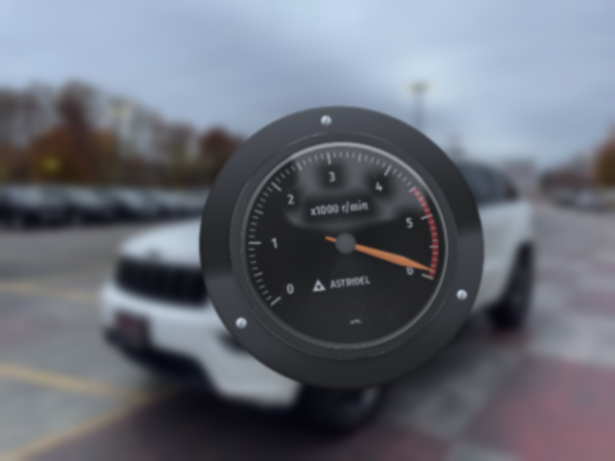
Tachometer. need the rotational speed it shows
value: 5900 rpm
